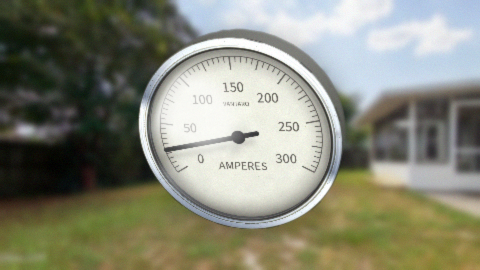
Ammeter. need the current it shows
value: 25 A
